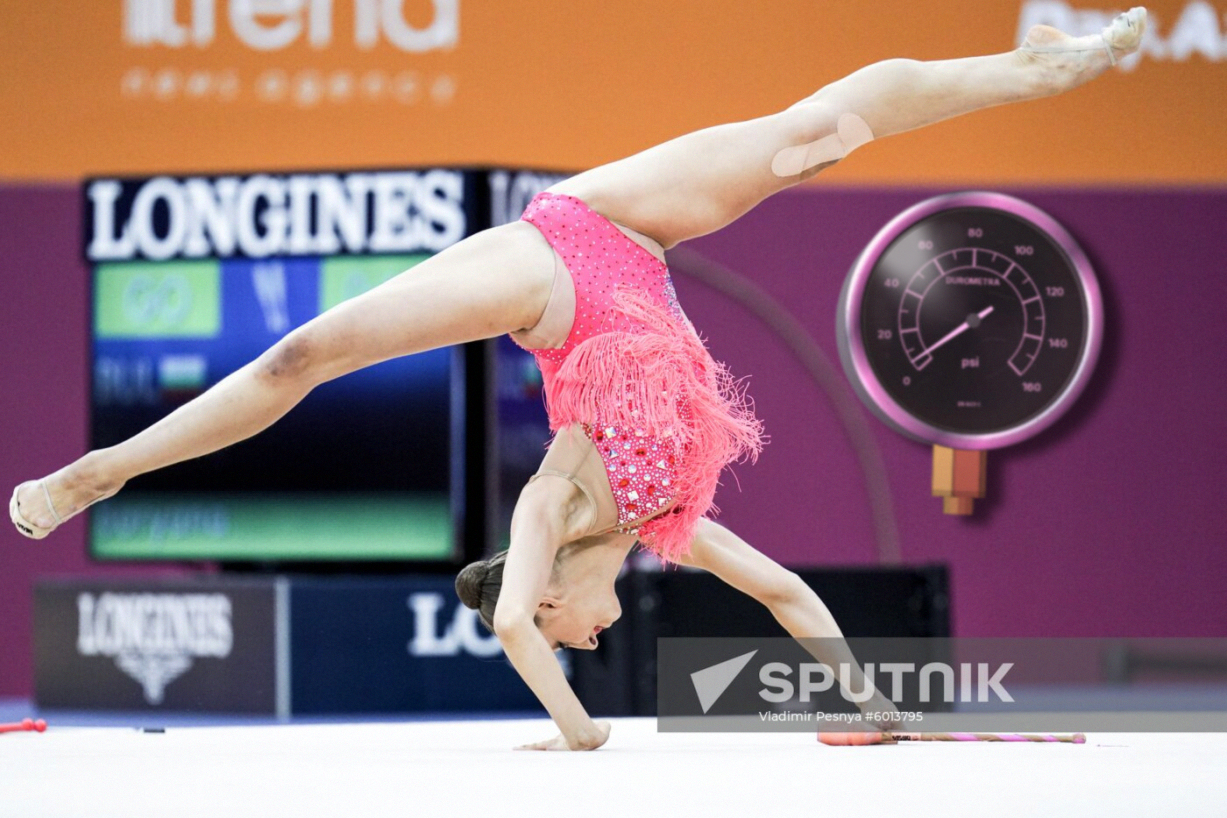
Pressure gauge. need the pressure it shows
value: 5 psi
